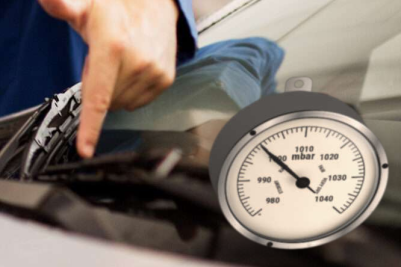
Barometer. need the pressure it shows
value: 1000 mbar
